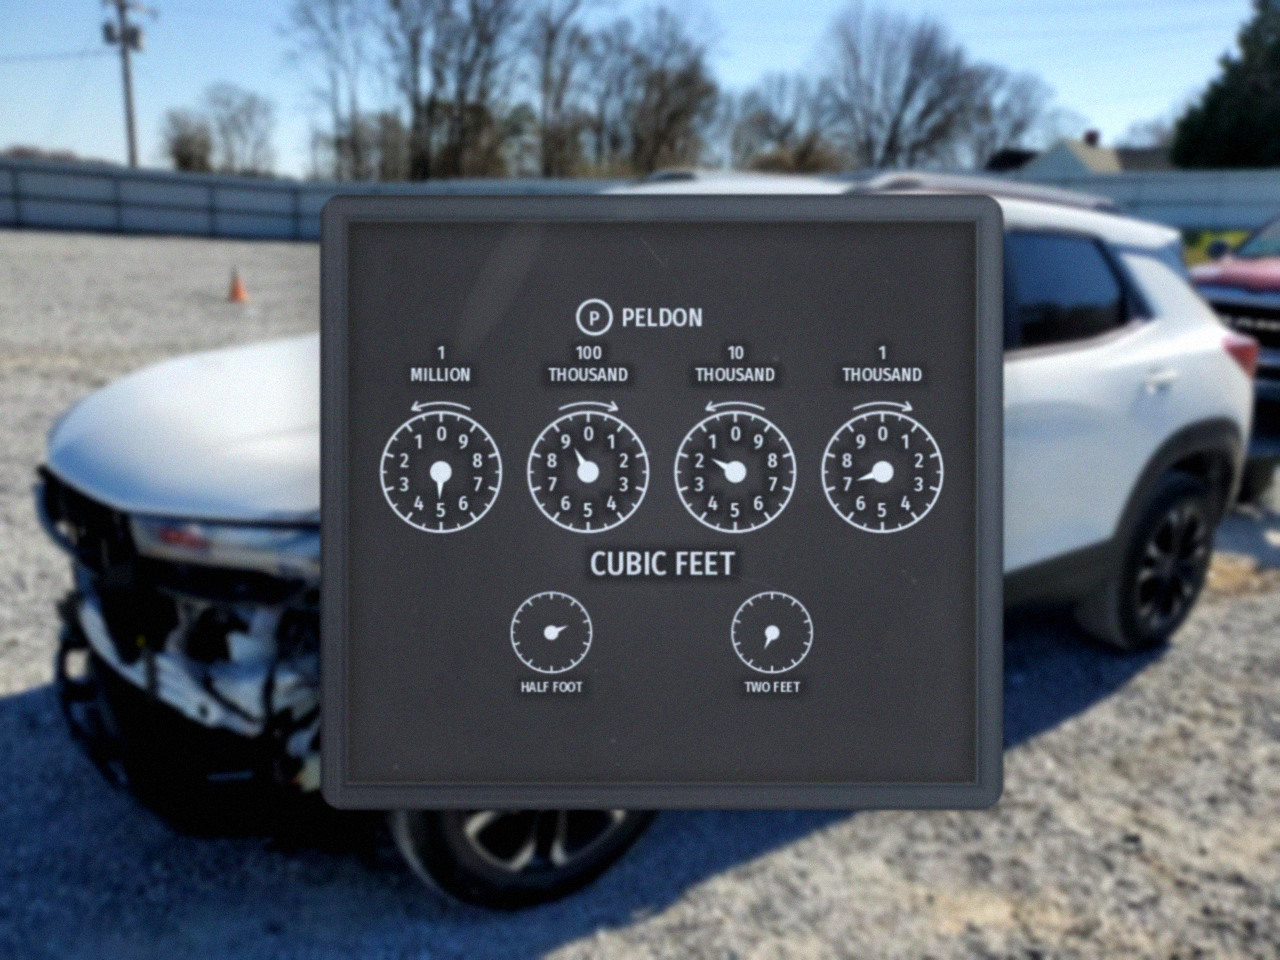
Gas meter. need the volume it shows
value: 491700 ft³
